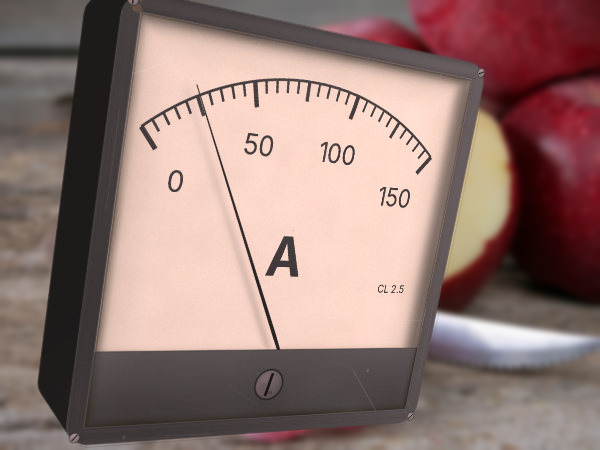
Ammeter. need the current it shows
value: 25 A
